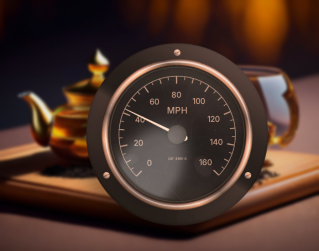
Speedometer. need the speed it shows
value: 42.5 mph
